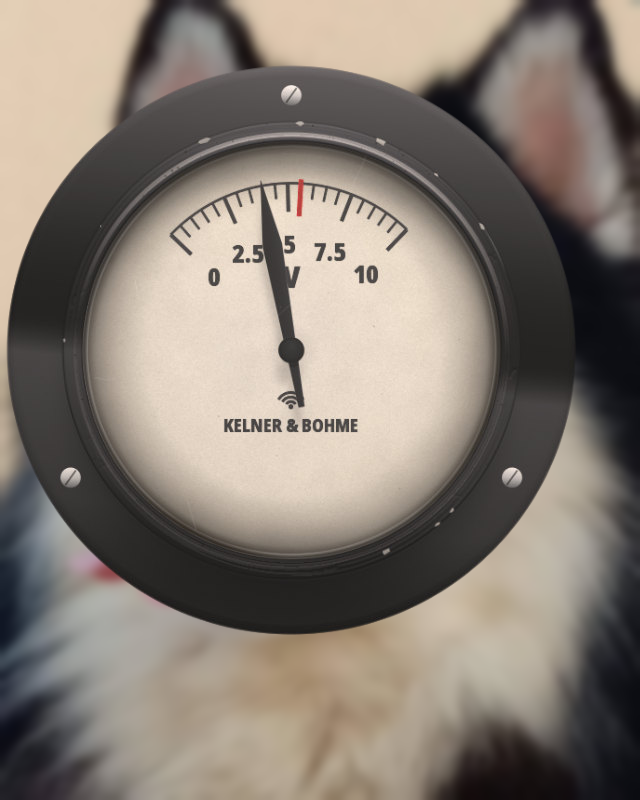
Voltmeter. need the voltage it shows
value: 4 V
